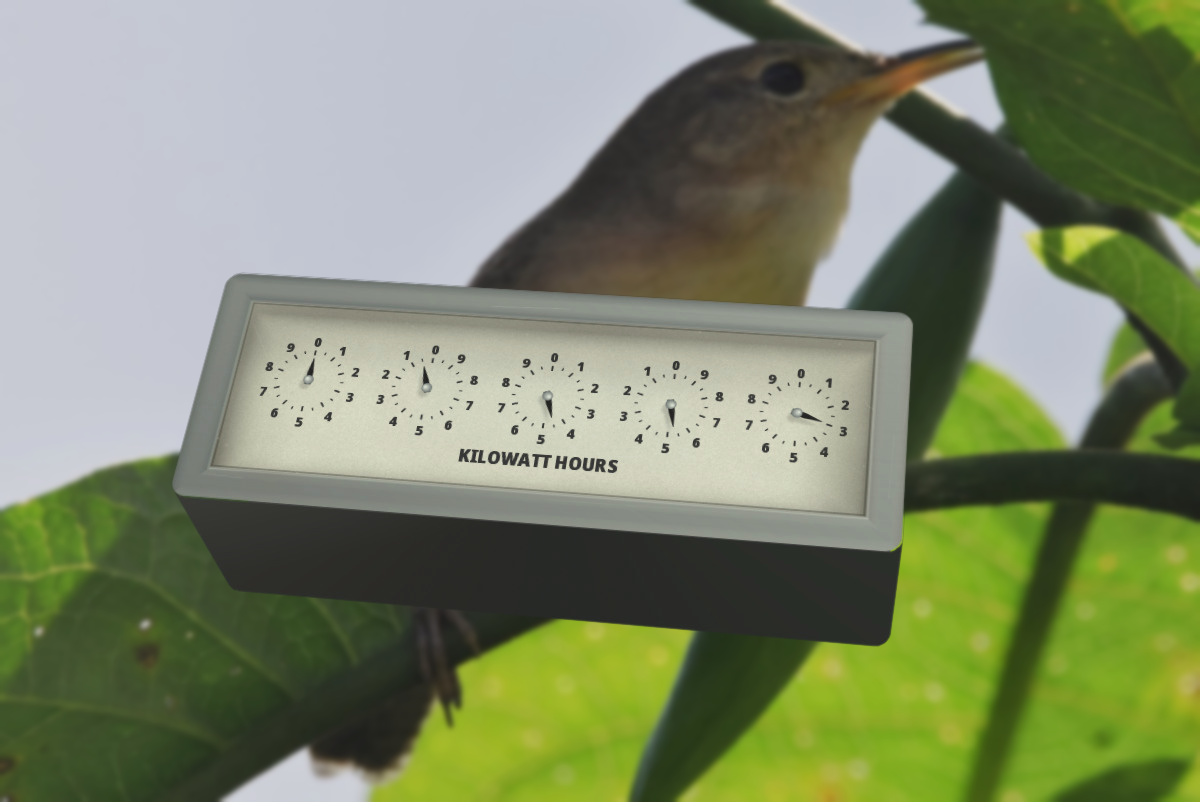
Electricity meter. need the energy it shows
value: 453 kWh
